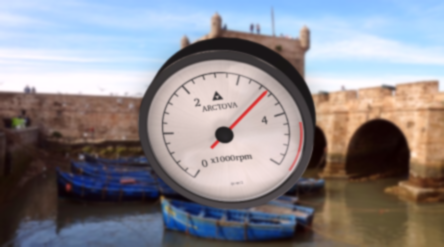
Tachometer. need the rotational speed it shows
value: 3500 rpm
